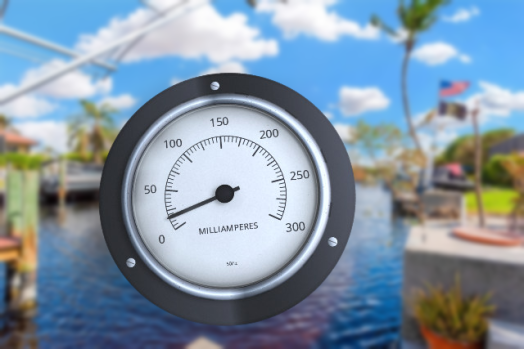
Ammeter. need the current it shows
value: 15 mA
